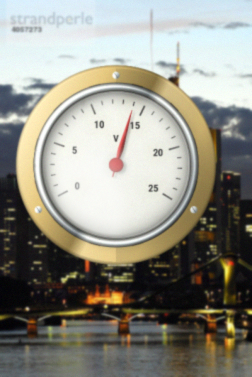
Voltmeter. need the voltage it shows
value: 14 V
